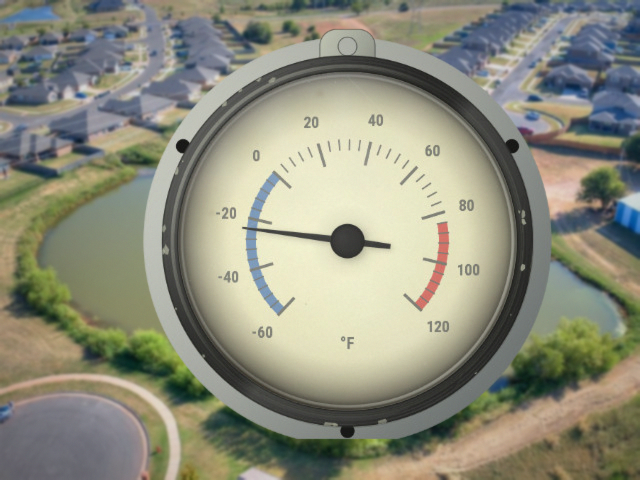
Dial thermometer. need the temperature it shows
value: -24 °F
